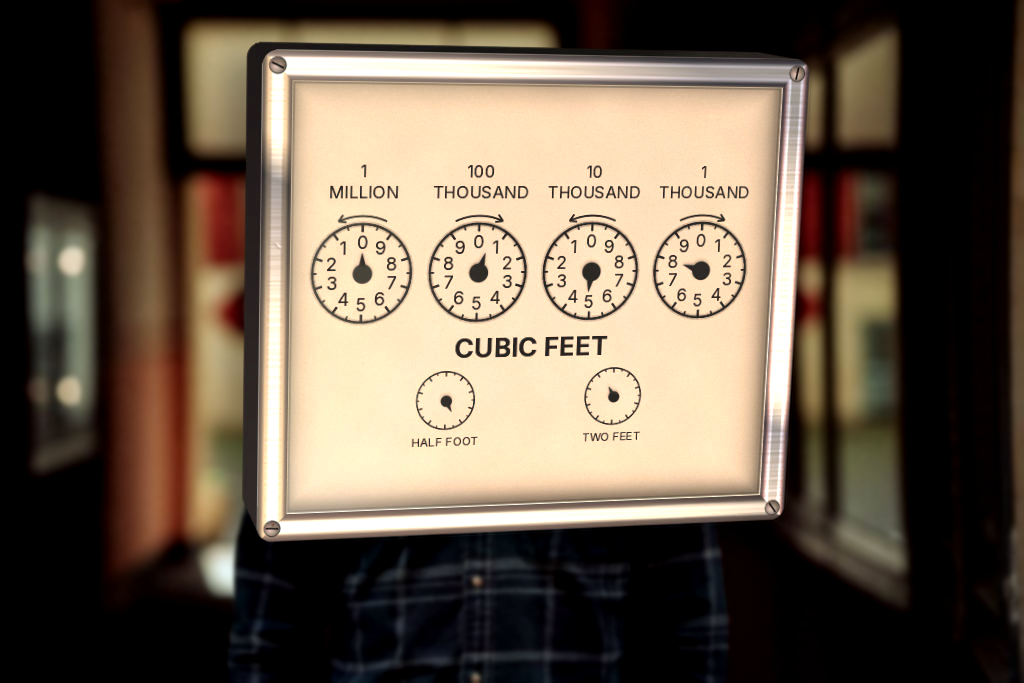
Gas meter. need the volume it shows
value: 4800 ft³
